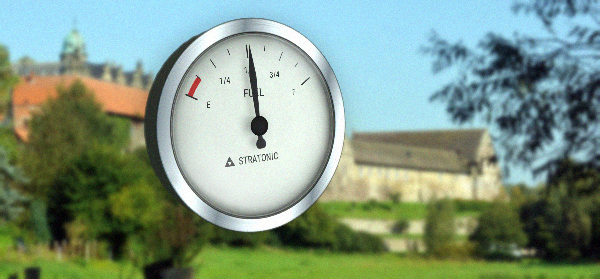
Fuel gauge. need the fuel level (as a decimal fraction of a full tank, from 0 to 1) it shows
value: 0.5
